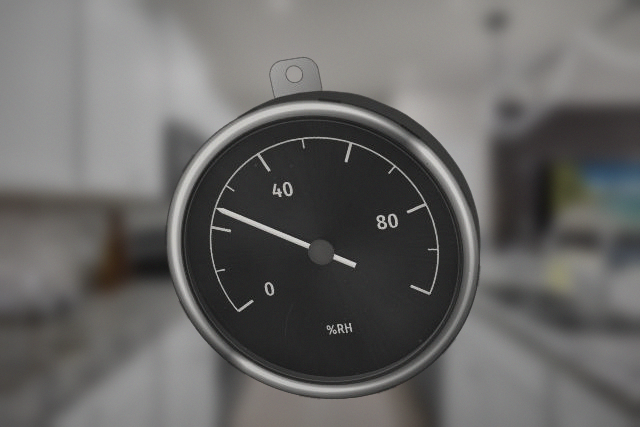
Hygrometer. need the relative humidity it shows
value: 25 %
